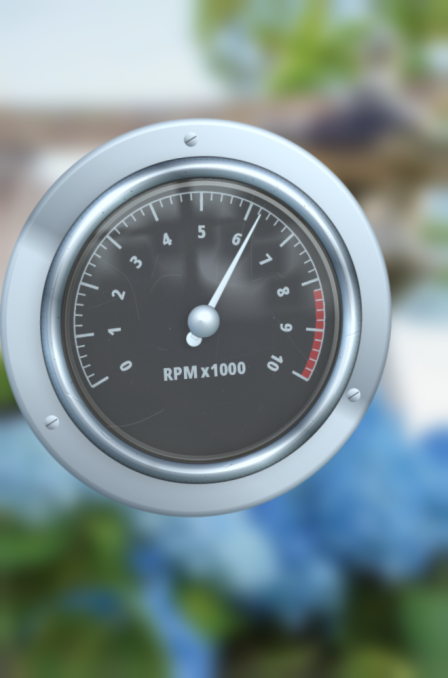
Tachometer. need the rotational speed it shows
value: 6200 rpm
